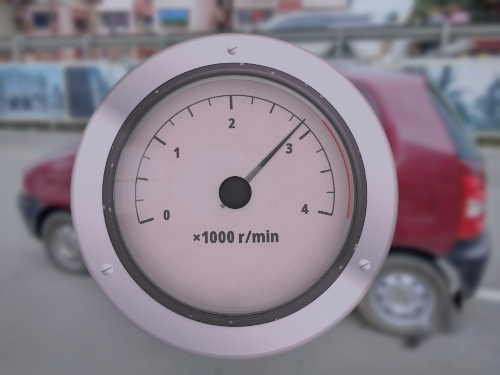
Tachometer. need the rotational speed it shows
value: 2875 rpm
